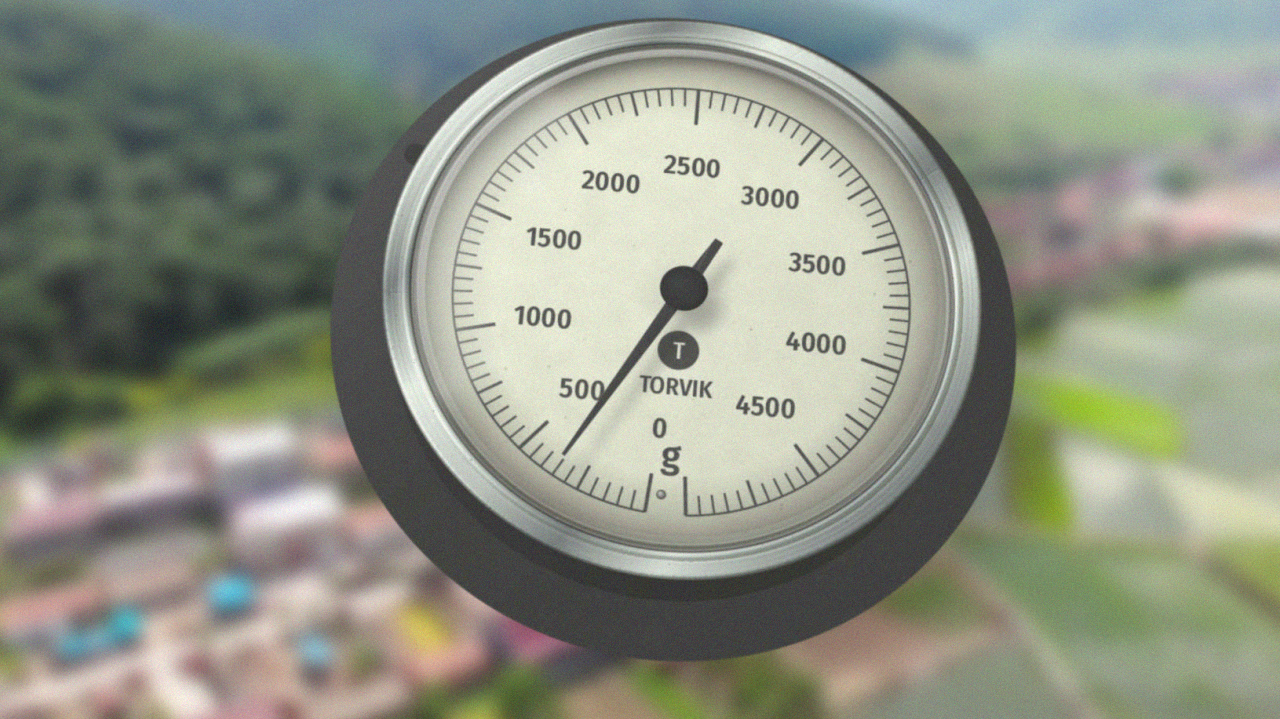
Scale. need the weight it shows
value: 350 g
